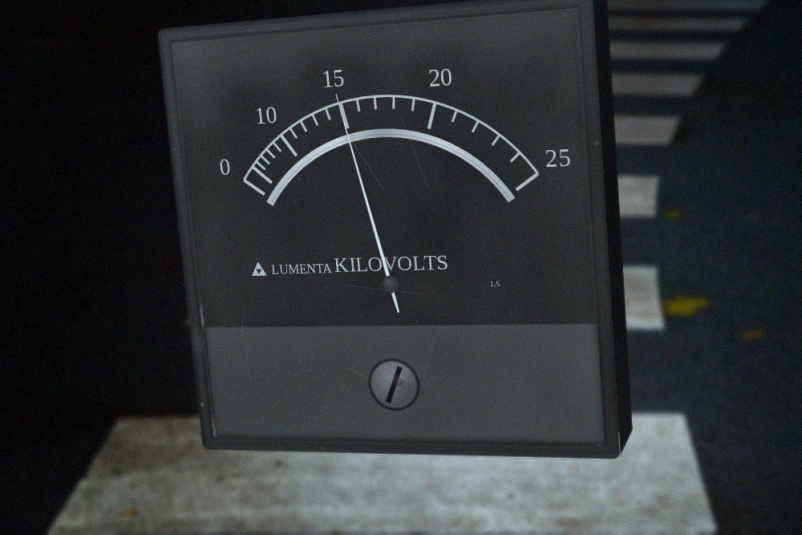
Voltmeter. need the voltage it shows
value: 15 kV
